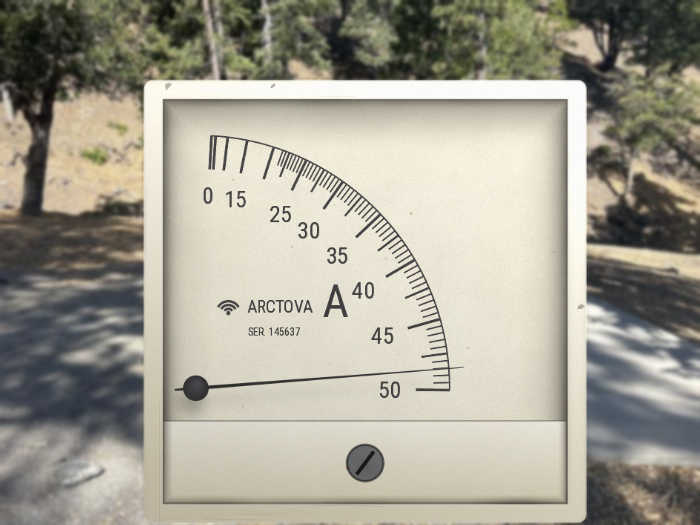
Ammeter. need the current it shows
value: 48.5 A
